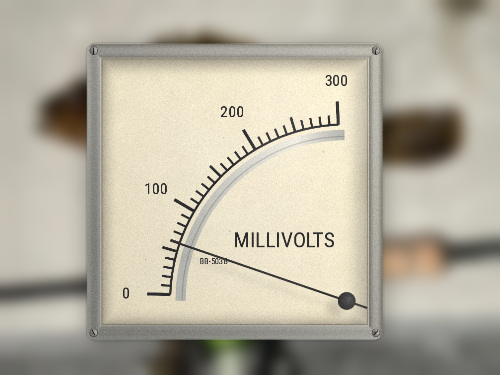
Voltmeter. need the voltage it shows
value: 60 mV
